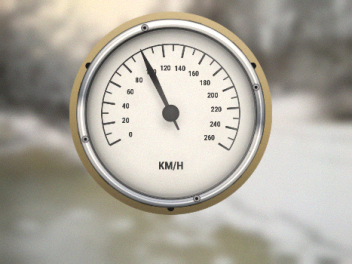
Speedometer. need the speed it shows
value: 100 km/h
